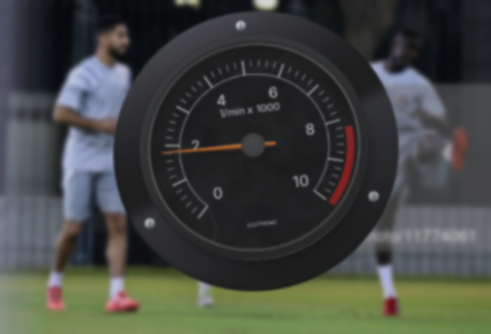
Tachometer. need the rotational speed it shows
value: 1800 rpm
